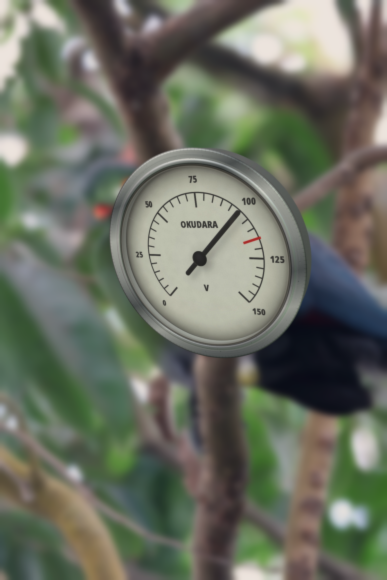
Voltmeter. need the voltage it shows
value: 100 V
